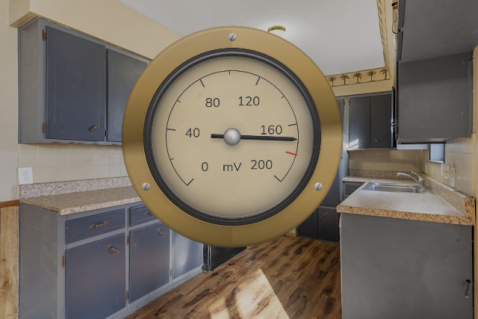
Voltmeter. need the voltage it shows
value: 170 mV
